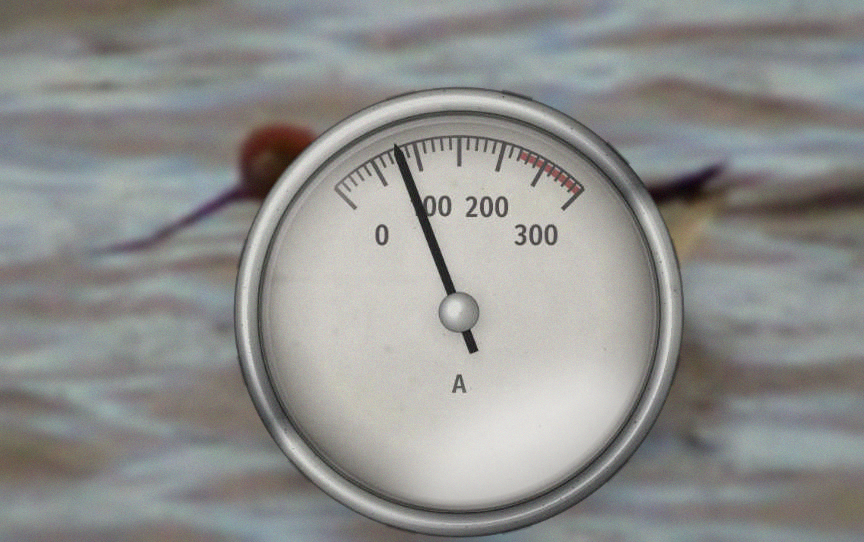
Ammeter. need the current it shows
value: 80 A
